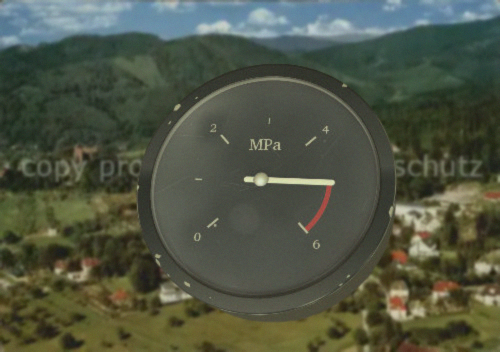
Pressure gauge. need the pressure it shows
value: 5 MPa
